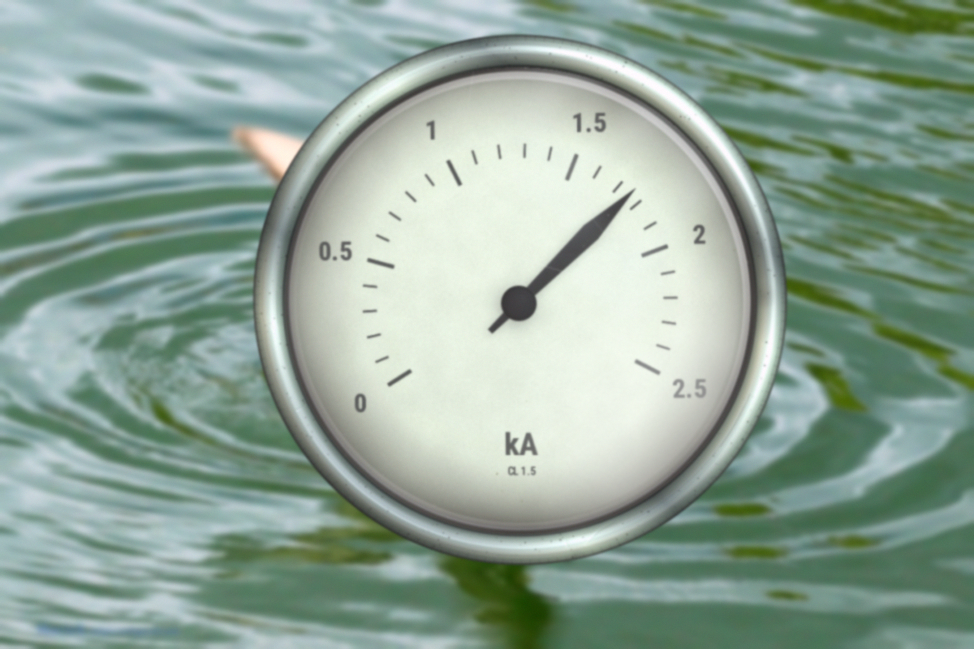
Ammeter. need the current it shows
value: 1.75 kA
